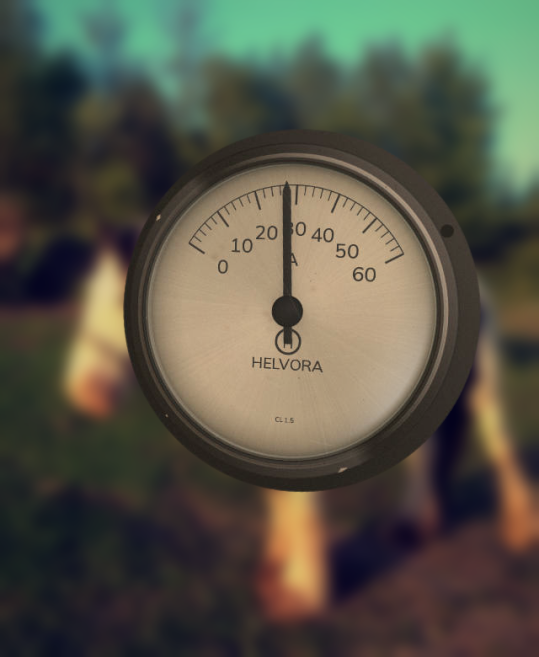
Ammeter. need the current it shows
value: 28 A
